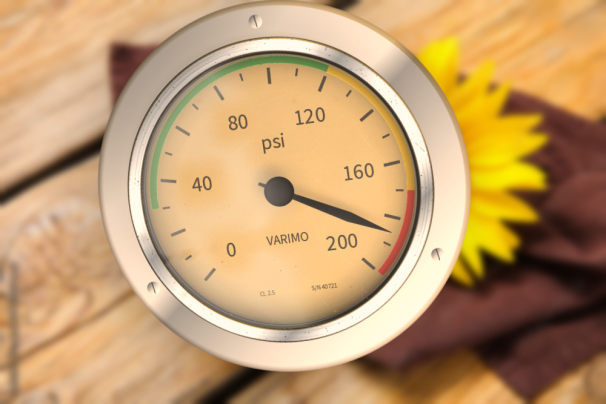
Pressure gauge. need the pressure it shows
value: 185 psi
